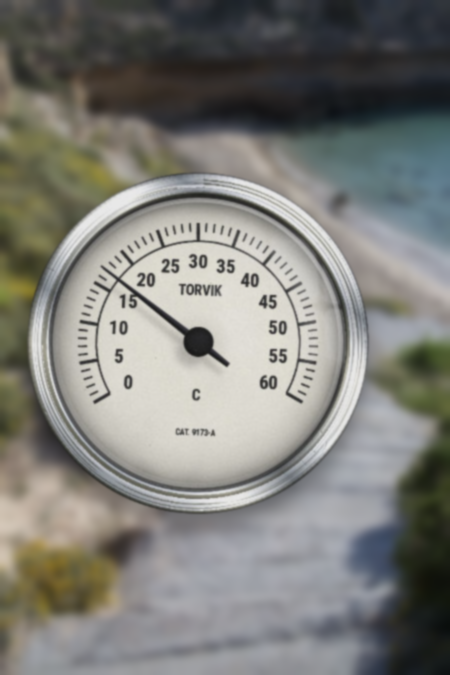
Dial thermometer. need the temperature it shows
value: 17 °C
